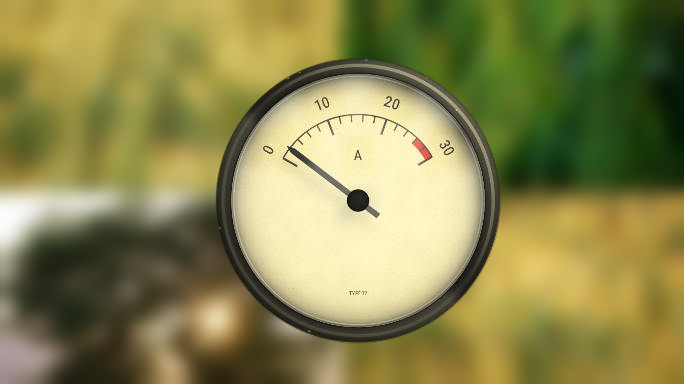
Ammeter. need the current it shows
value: 2 A
